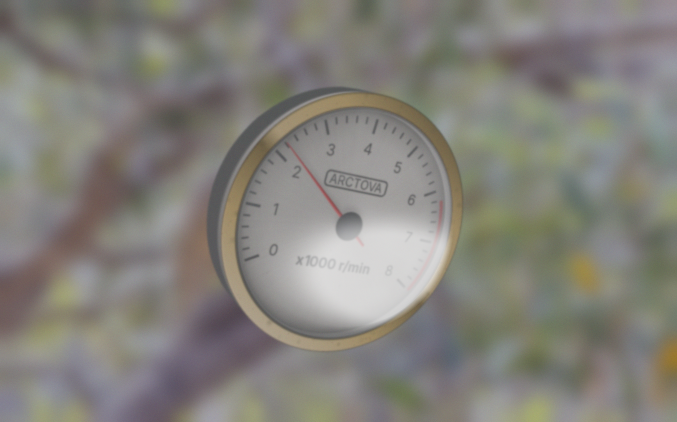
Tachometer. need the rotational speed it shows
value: 2200 rpm
